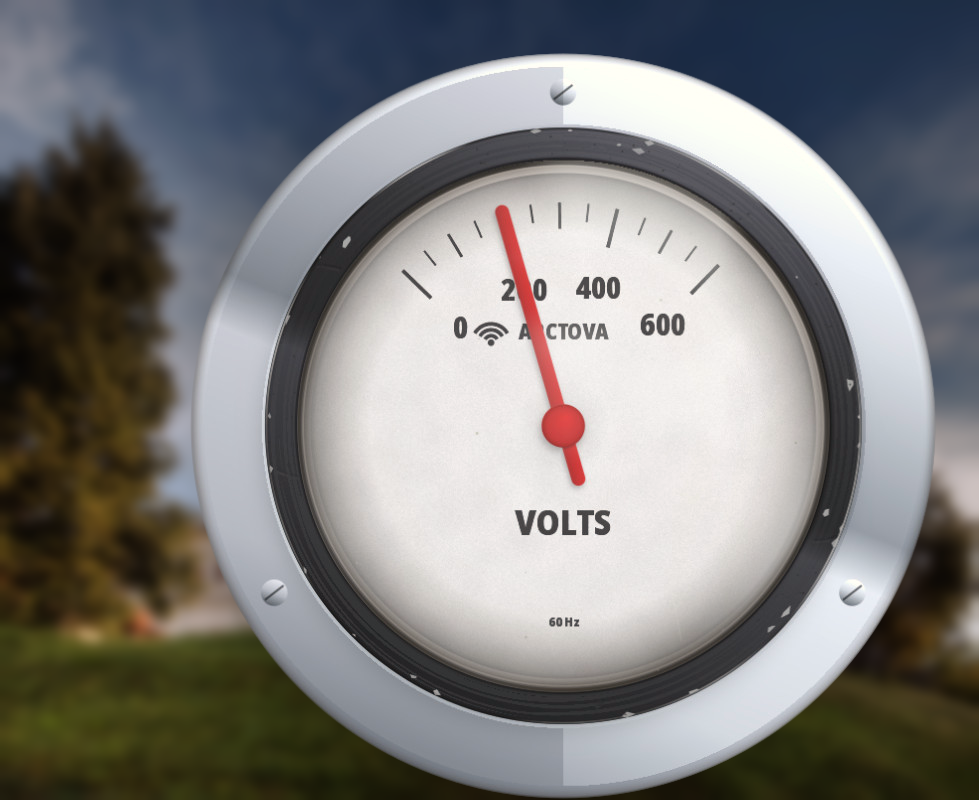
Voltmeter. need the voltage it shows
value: 200 V
